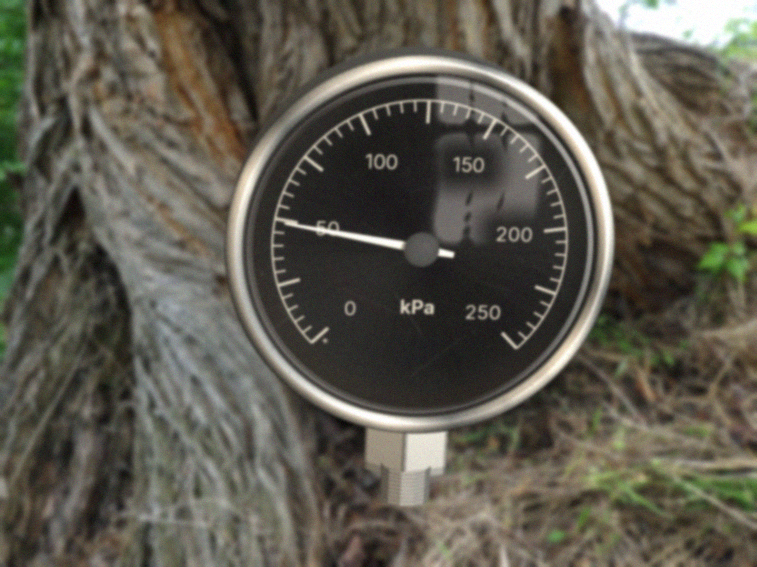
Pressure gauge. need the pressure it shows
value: 50 kPa
